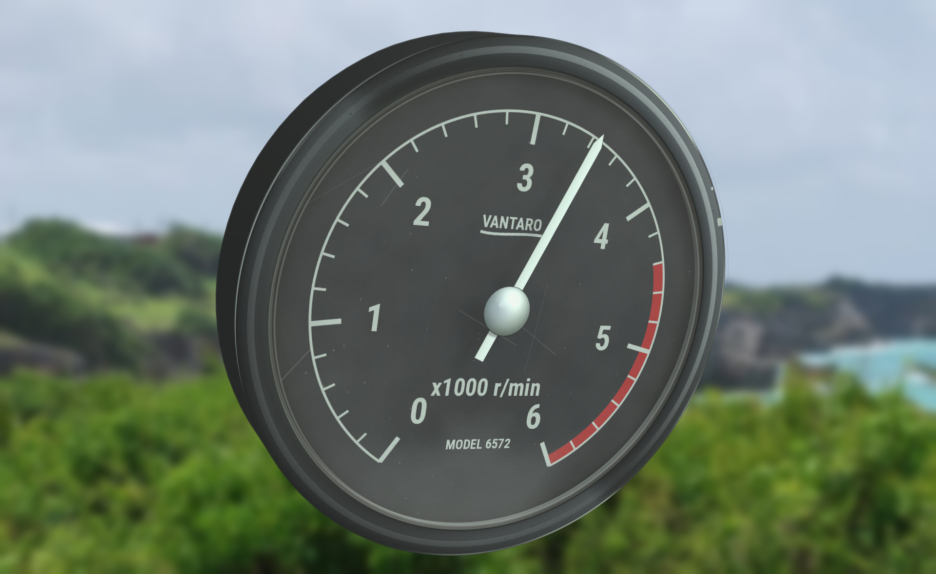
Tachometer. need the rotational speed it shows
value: 3400 rpm
